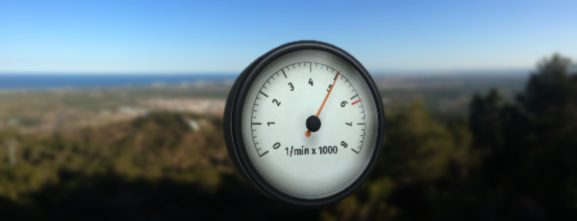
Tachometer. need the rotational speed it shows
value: 5000 rpm
